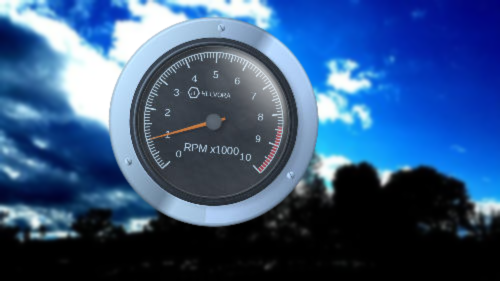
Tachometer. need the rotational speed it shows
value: 1000 rpm
